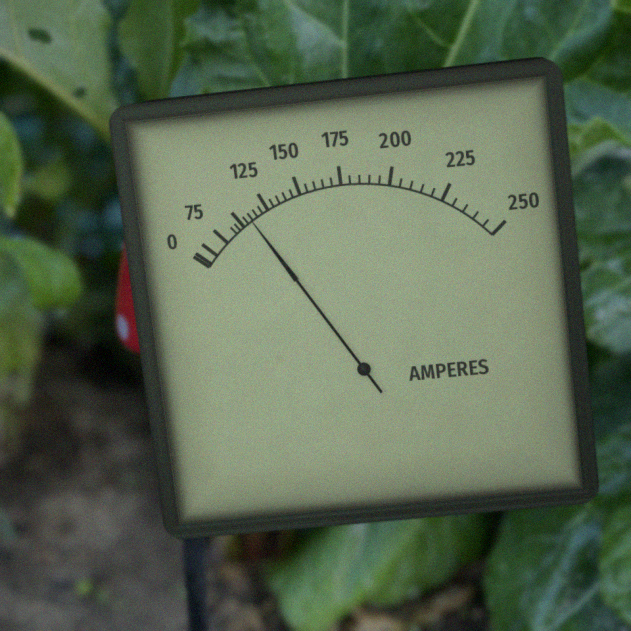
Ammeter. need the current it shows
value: 110 A
